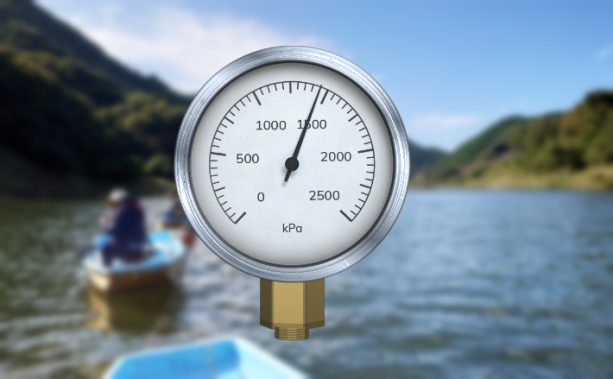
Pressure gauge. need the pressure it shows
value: 1450 kPa
